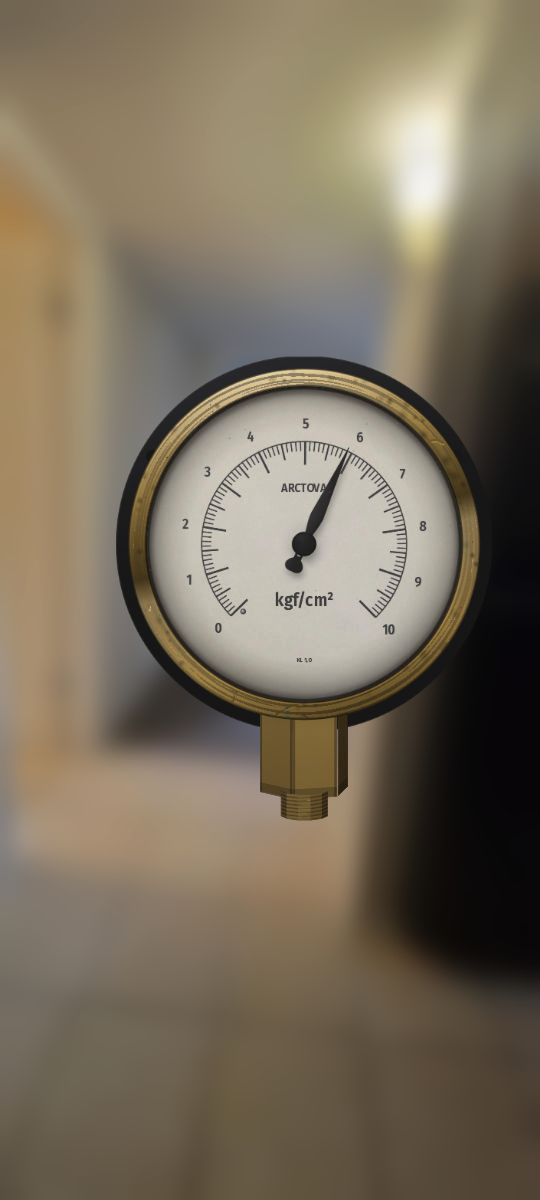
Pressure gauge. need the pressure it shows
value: 5.9 kg/cm²
